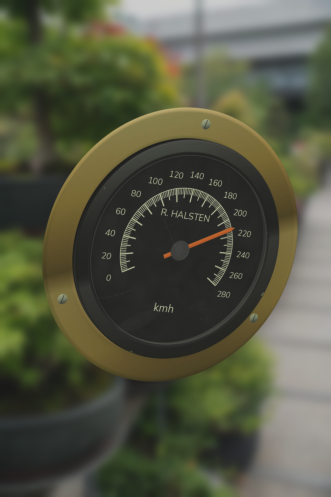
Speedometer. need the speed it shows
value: 210 km/h
